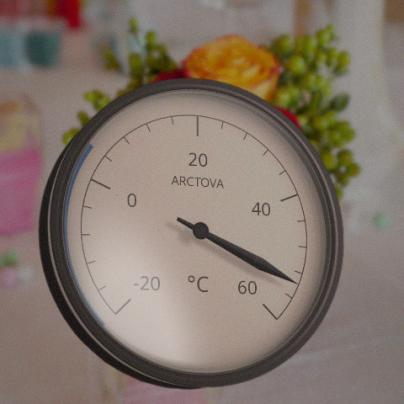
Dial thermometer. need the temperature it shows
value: 54 °C
